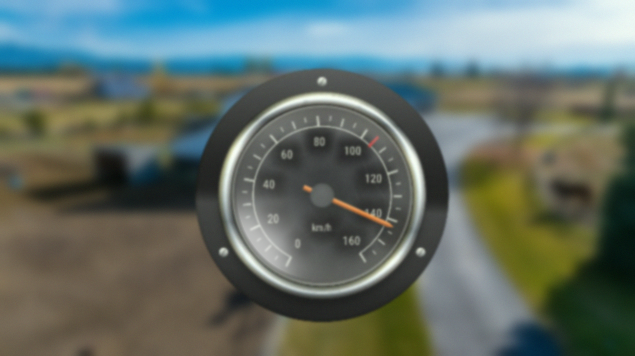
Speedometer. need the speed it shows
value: 142.5 km/h
